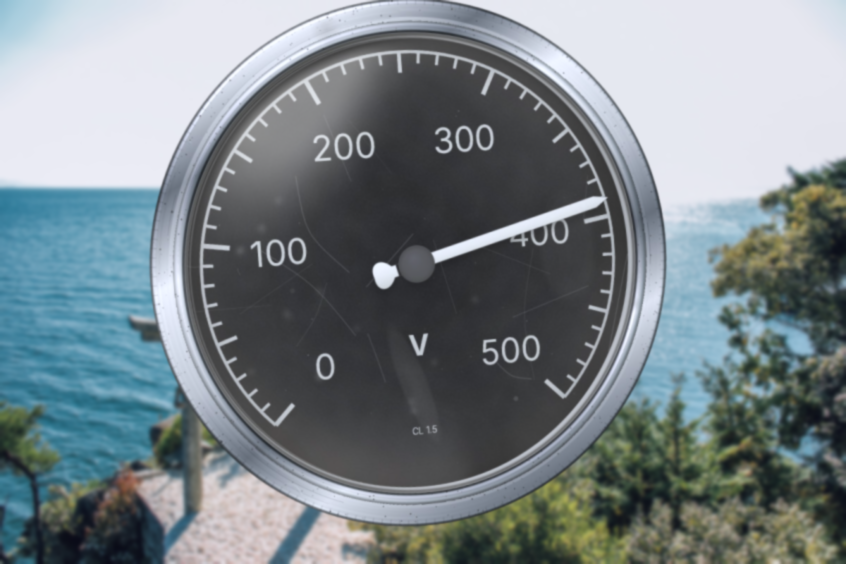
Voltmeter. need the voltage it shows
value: 390 V
